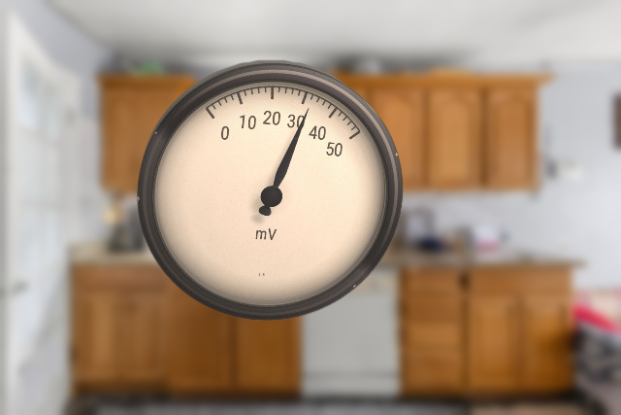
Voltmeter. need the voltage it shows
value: 32 mV
